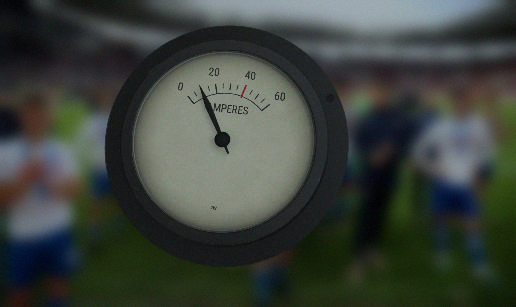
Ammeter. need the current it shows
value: 10 A
